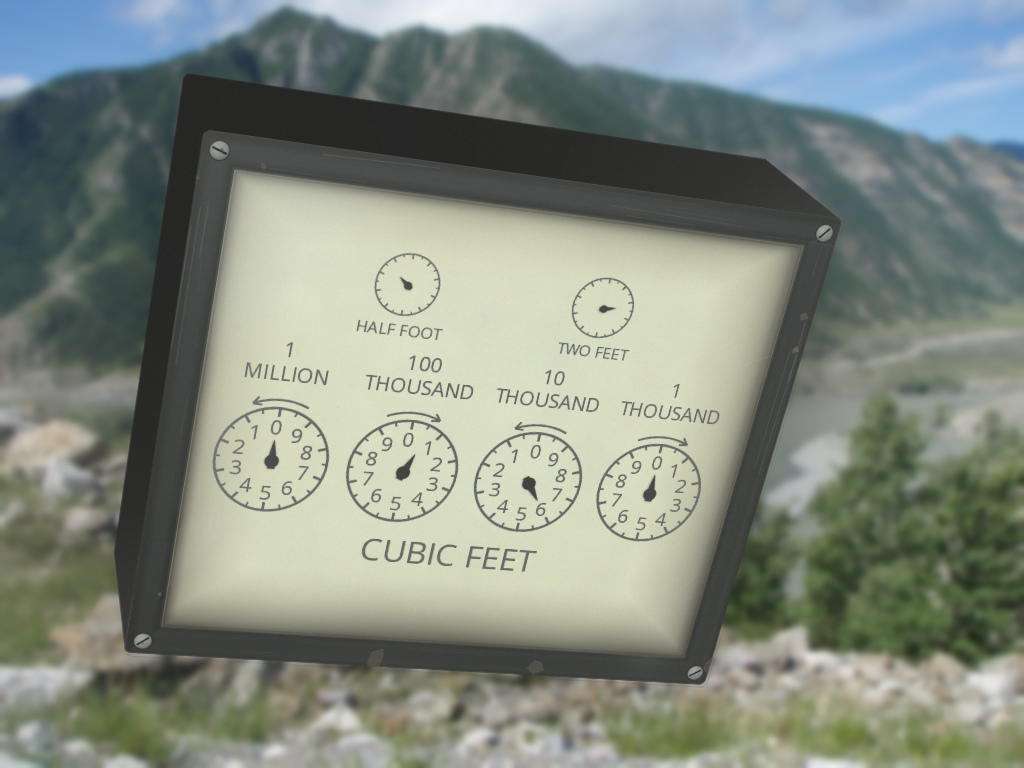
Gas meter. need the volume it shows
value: 6000 ft³
